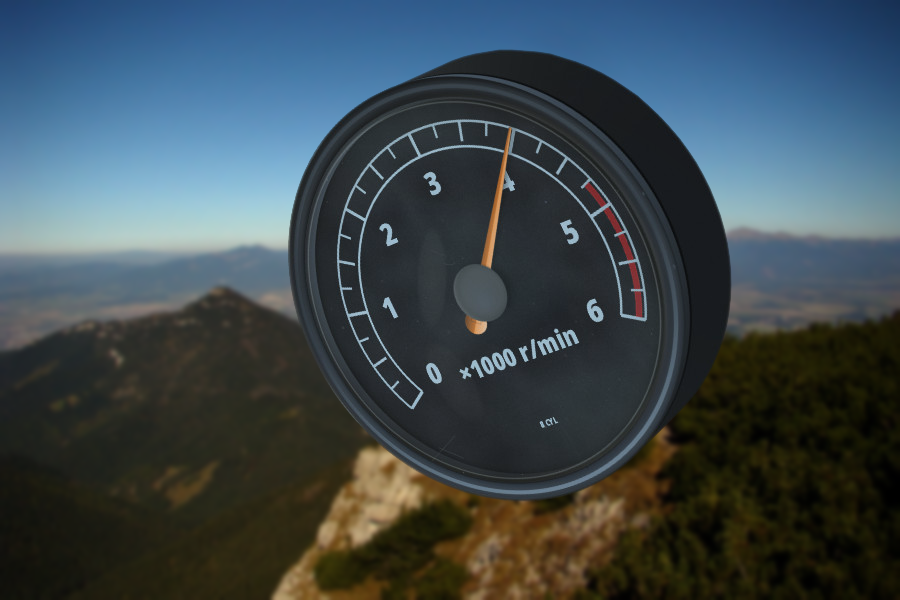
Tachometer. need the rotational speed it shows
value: 4000 rpm
